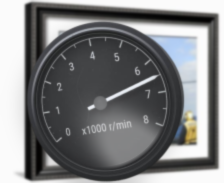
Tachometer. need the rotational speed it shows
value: 6500 rpm
